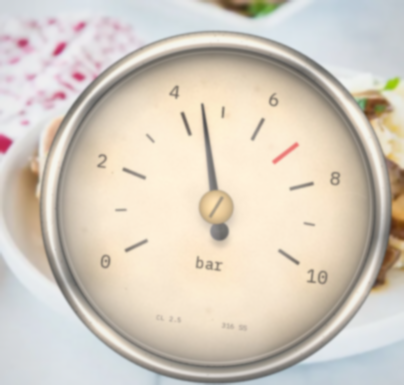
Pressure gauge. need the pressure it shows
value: 4.5 bar
